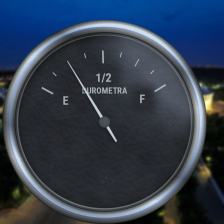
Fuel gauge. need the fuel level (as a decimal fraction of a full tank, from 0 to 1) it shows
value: 0.25
